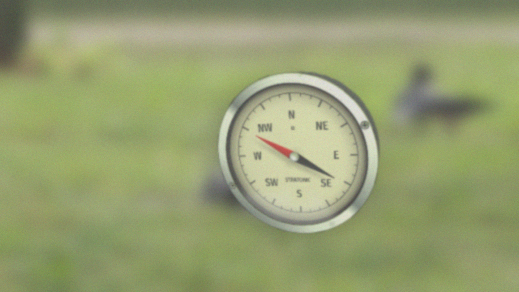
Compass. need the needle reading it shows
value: 300 °
